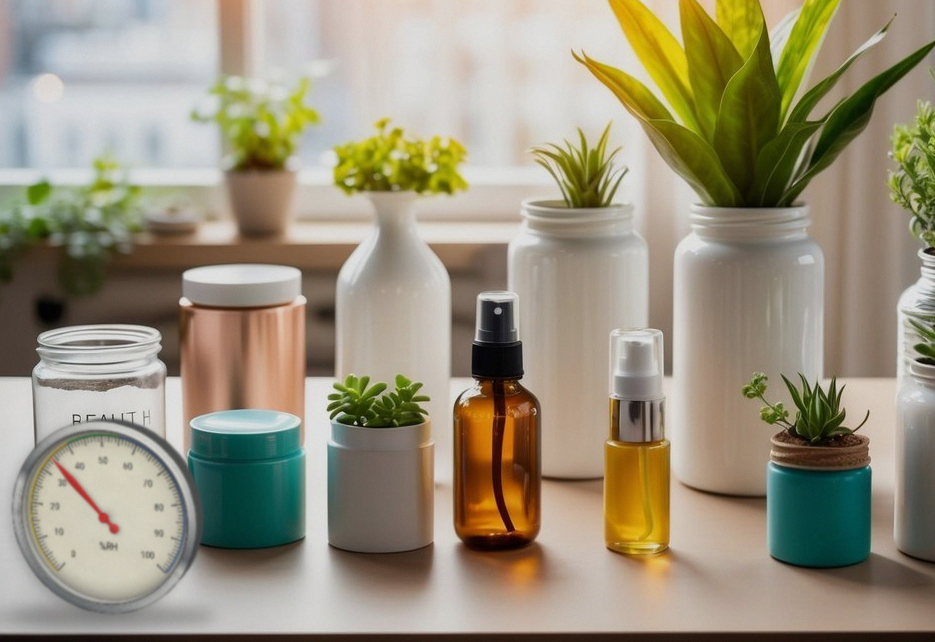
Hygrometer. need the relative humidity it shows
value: 35 %
